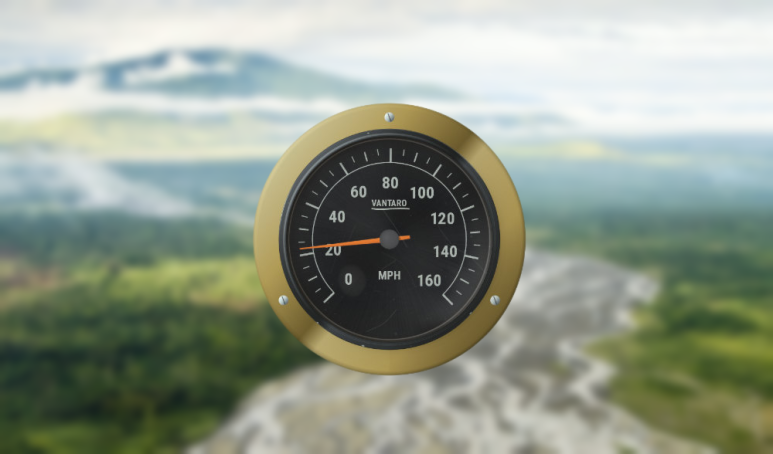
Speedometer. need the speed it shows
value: 22.5 mph
